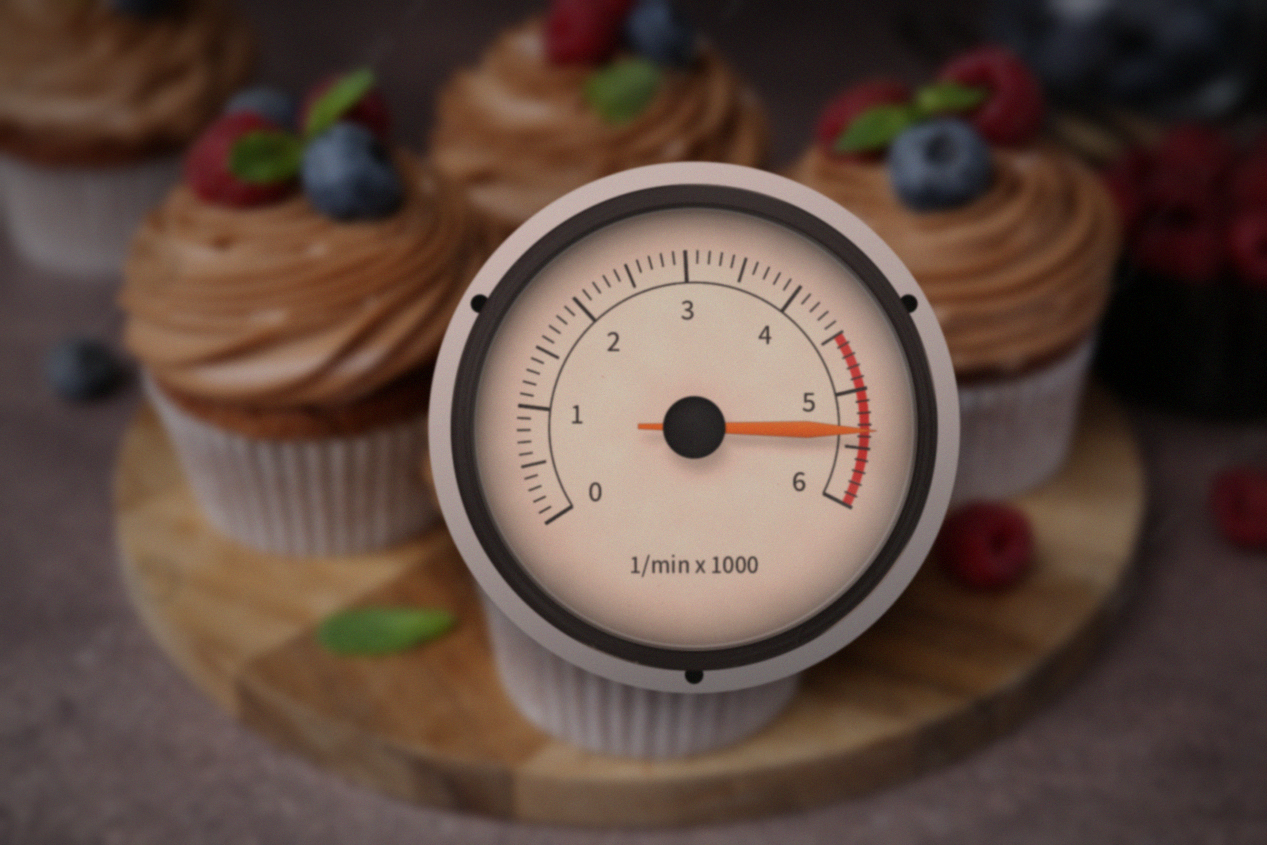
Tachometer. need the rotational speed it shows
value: 5350 rpm
